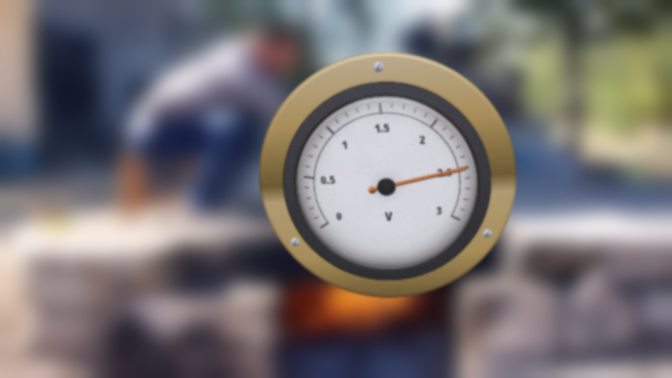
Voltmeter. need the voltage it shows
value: 2.5 V
